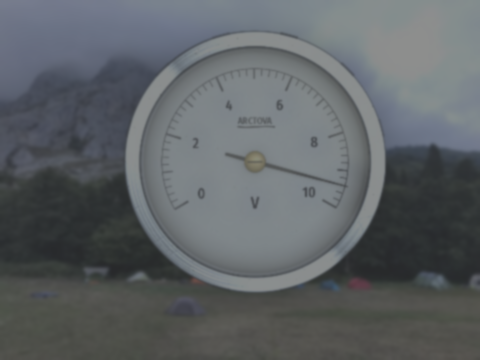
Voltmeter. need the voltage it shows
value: 9.4 V
